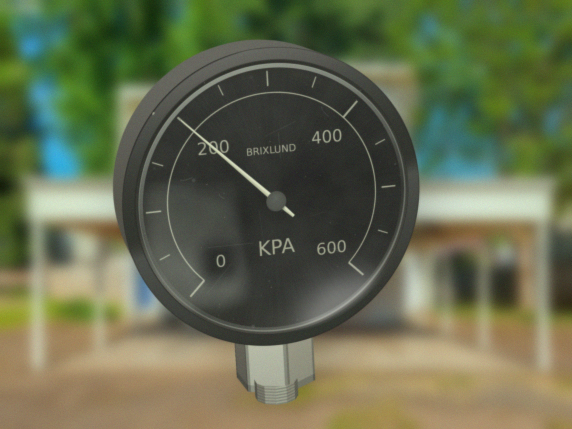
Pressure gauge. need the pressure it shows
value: 200 kPa
